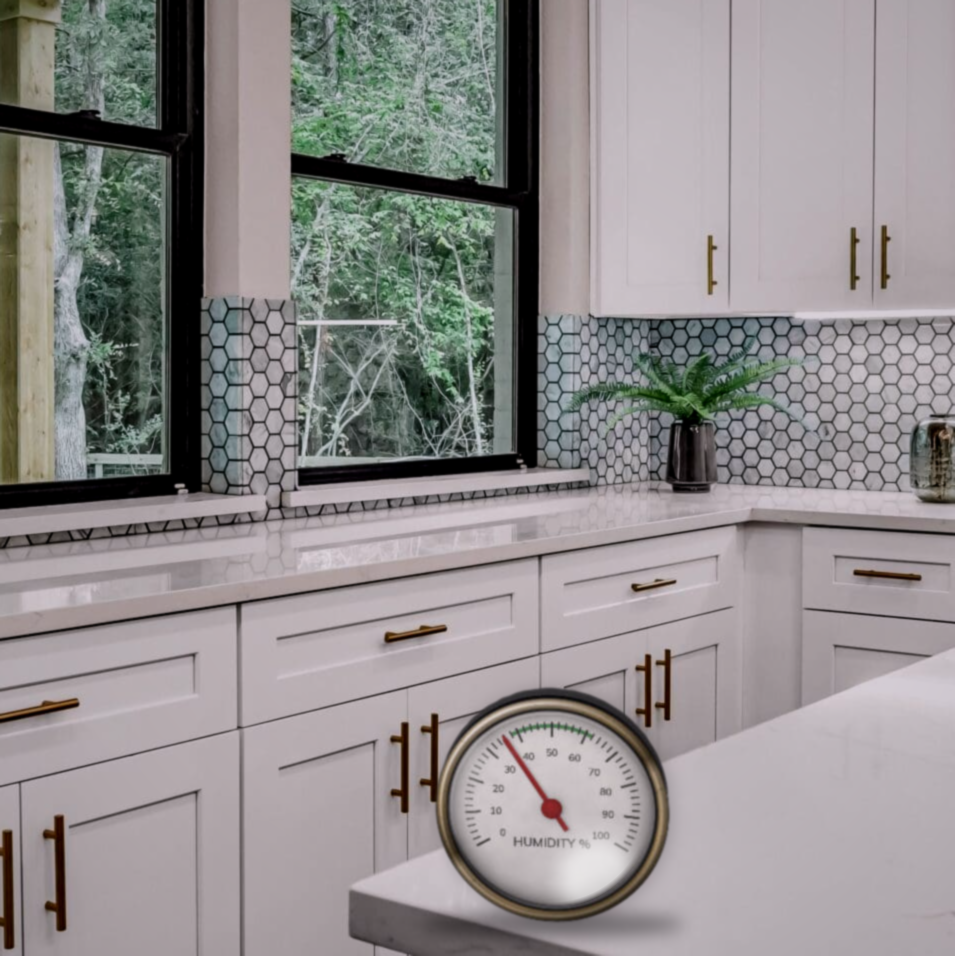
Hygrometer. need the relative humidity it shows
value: 36 %
